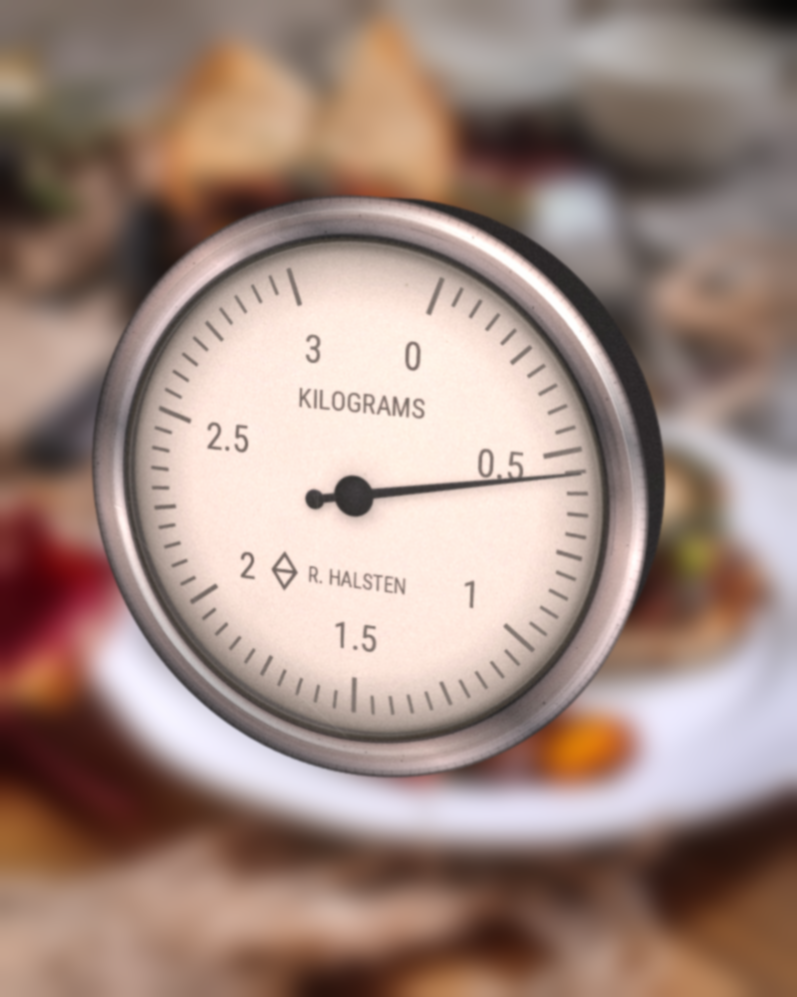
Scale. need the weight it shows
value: 0.55 kg
